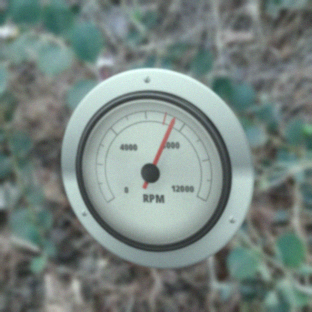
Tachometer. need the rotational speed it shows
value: 7500 rpm
